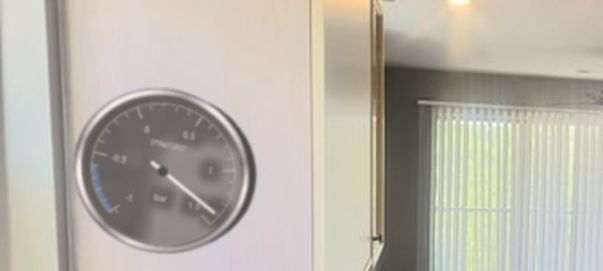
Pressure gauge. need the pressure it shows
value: 1.4 bar
